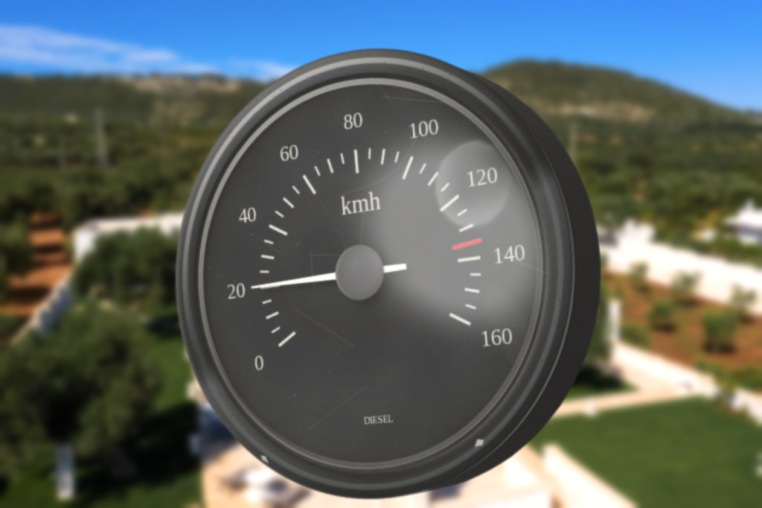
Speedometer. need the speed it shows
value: 20 km/h
